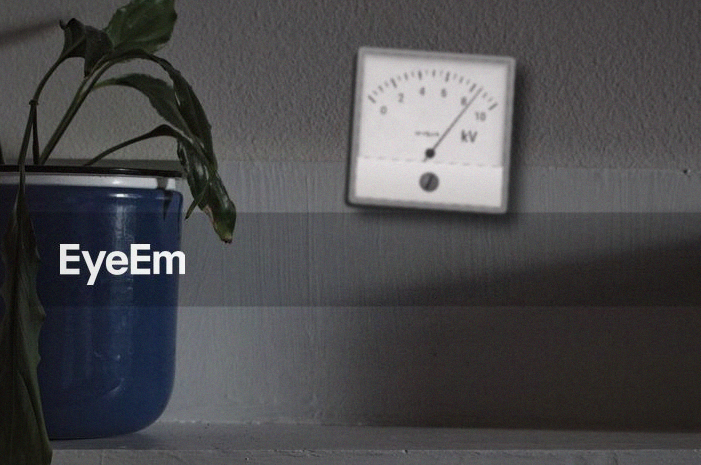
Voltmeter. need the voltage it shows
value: 8.5 kV
